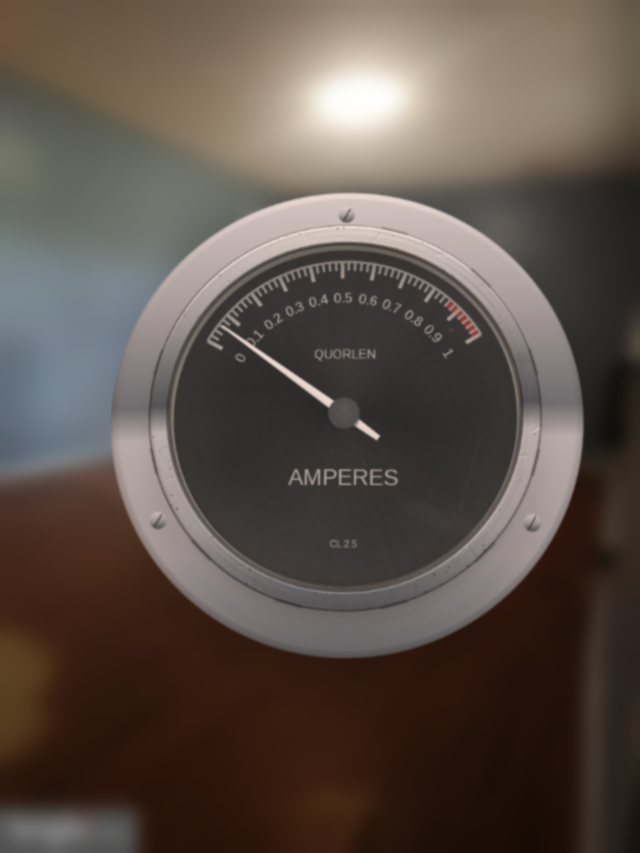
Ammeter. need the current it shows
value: 0.06 A
